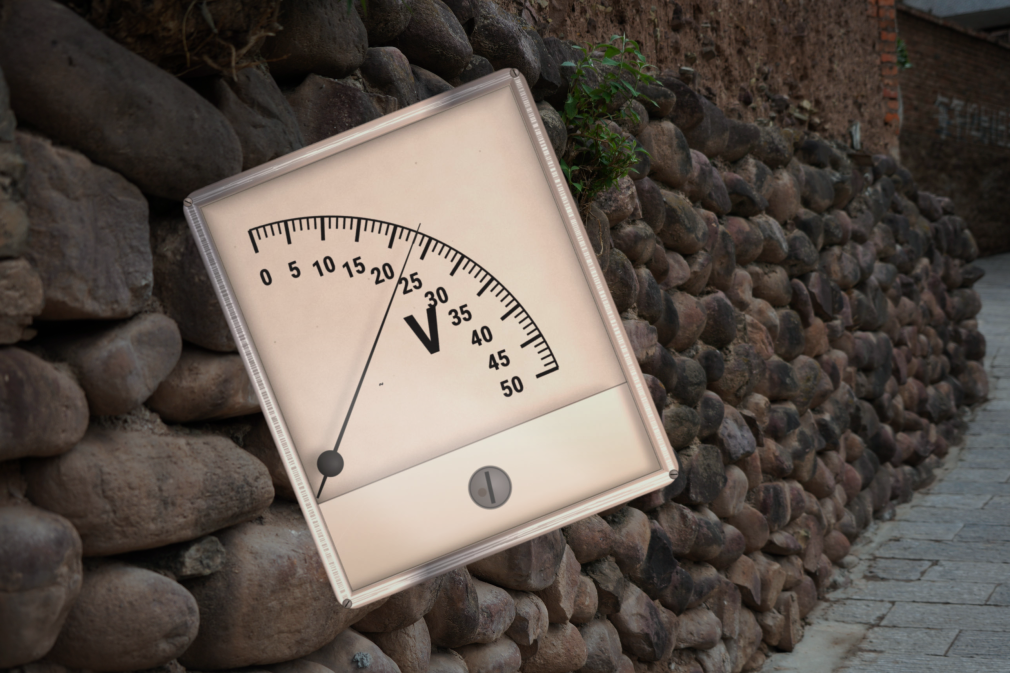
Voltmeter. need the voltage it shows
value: 23 V
